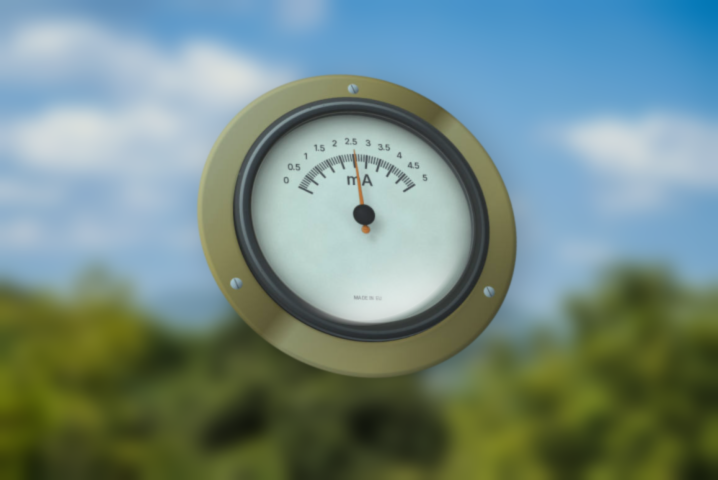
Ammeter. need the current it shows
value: 2.5 mA
